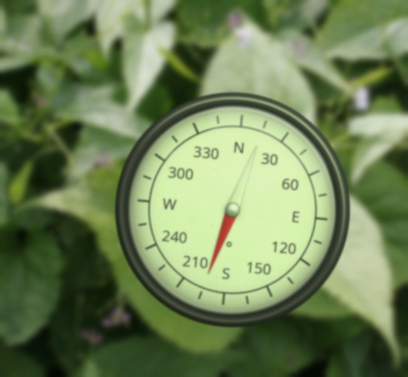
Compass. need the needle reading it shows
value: 195 °
